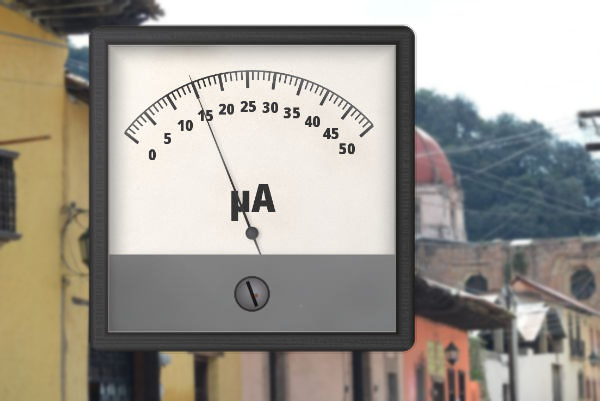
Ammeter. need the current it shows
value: 15 µA
